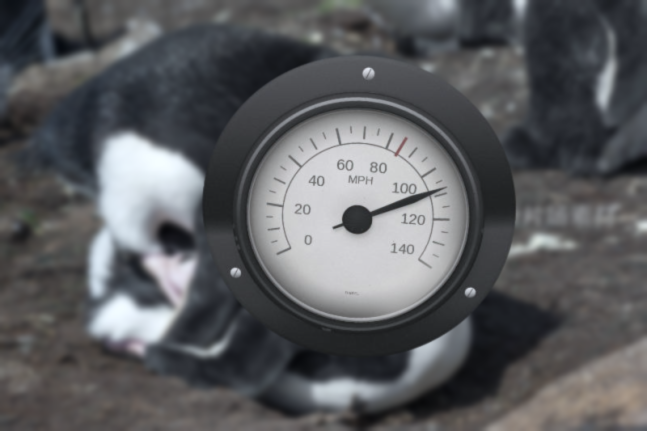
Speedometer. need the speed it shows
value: 107.5 mph
